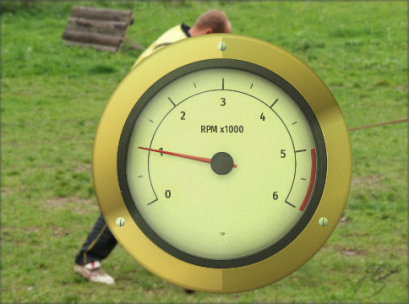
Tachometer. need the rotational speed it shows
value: 1000 rpm
